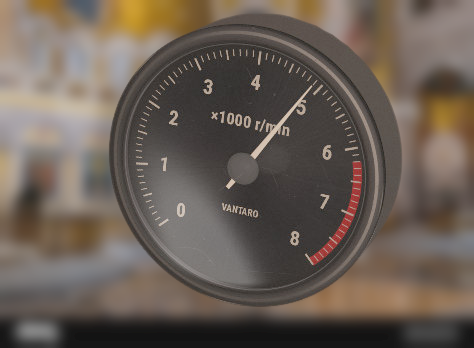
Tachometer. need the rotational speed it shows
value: 4900 rpm
